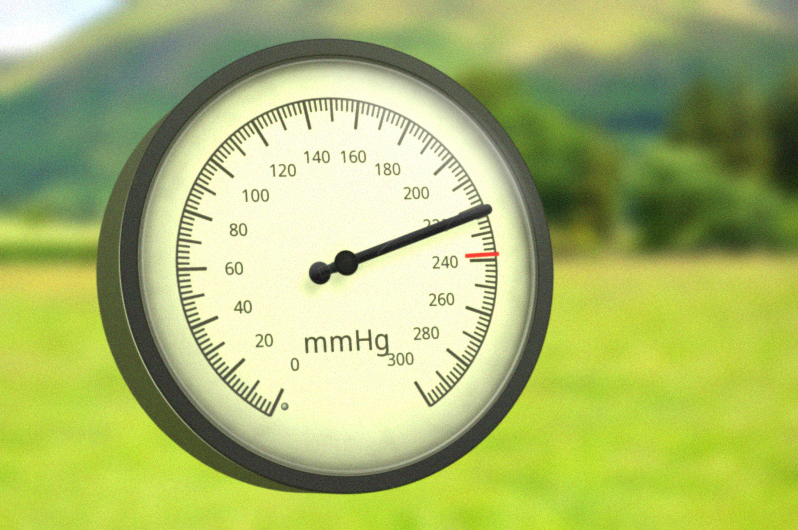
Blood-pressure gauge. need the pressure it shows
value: 222 mmHg
